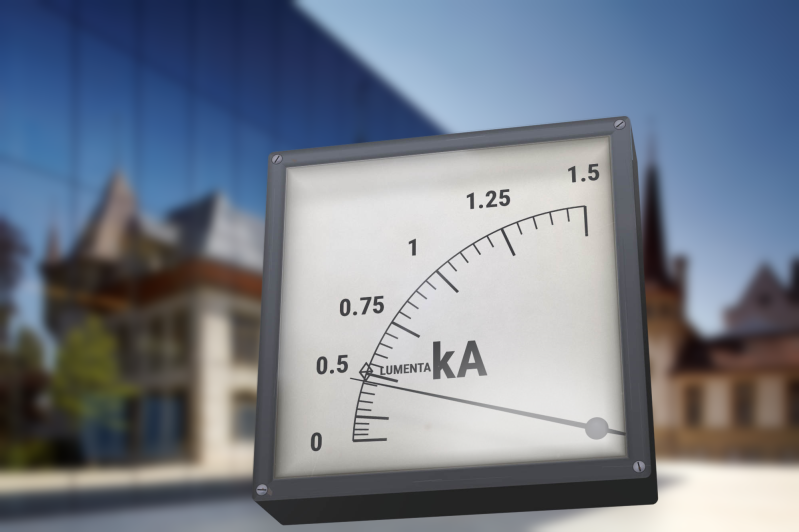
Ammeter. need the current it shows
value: 0.45 kA
